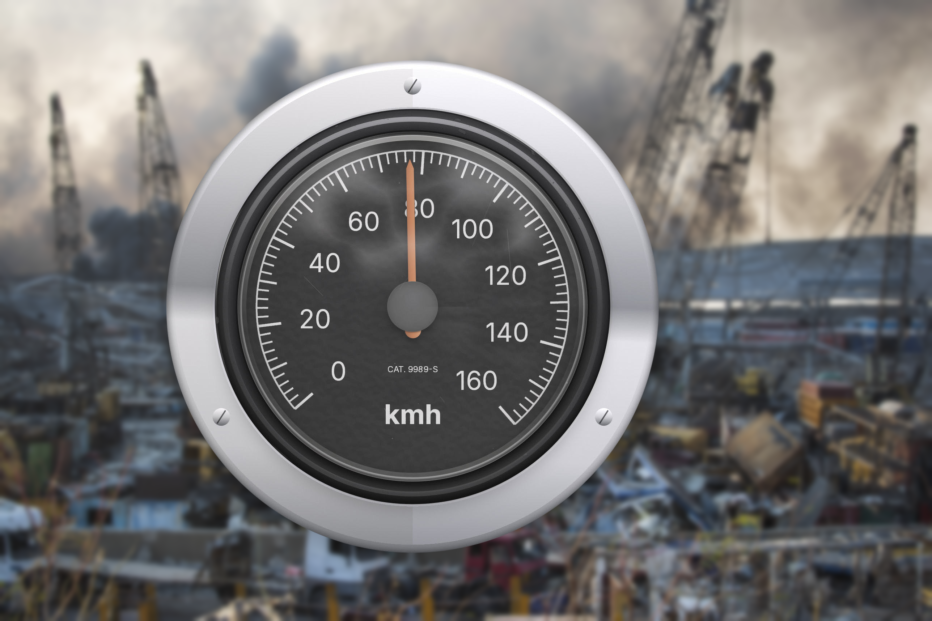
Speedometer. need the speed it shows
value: 77 km/h
